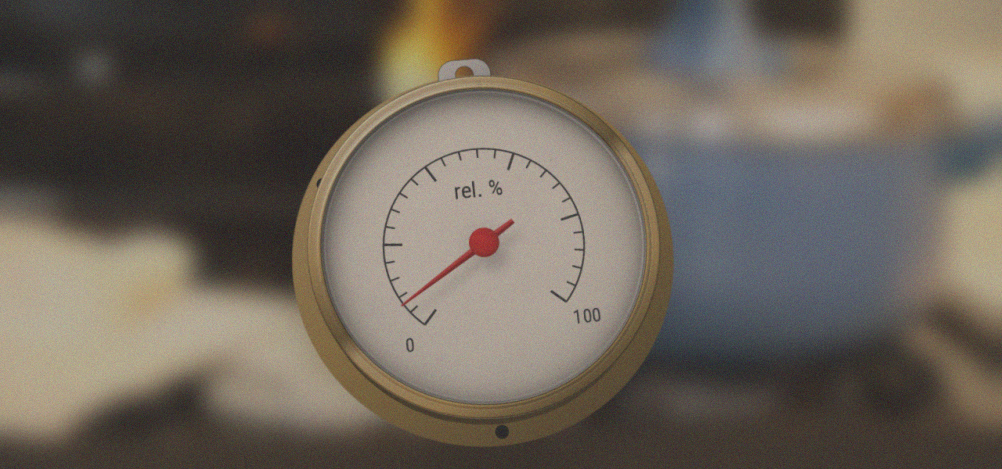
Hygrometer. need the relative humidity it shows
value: 6 %
